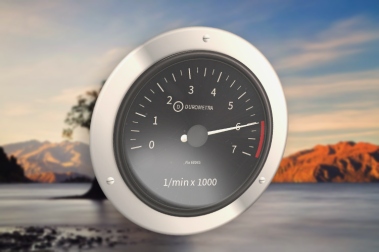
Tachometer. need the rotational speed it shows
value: 6000 rpm
